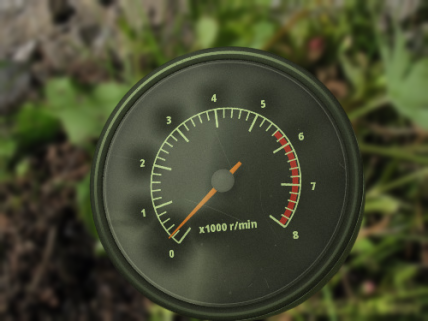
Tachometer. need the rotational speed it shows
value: 200 rpm
